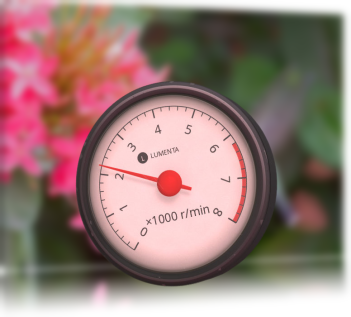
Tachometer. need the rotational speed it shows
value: 2200 rpm
